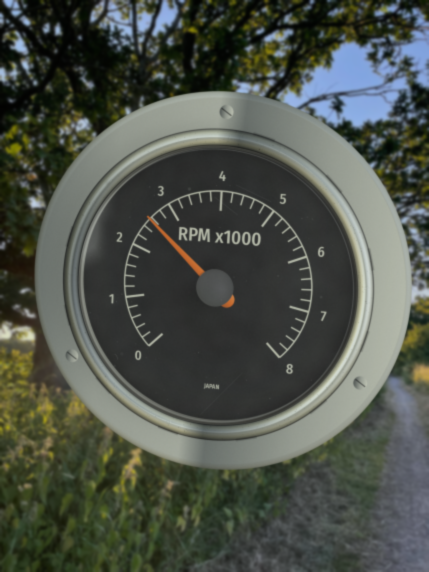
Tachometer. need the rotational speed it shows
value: 2600 rpm
